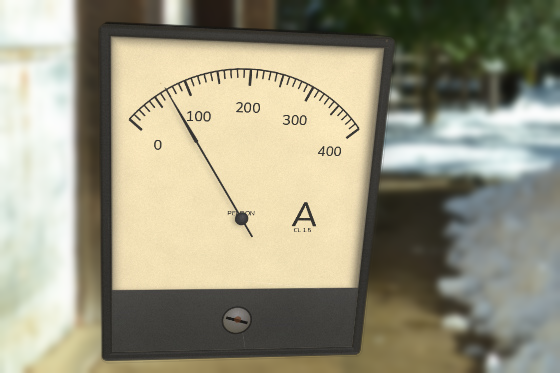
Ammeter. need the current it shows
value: 70 A
